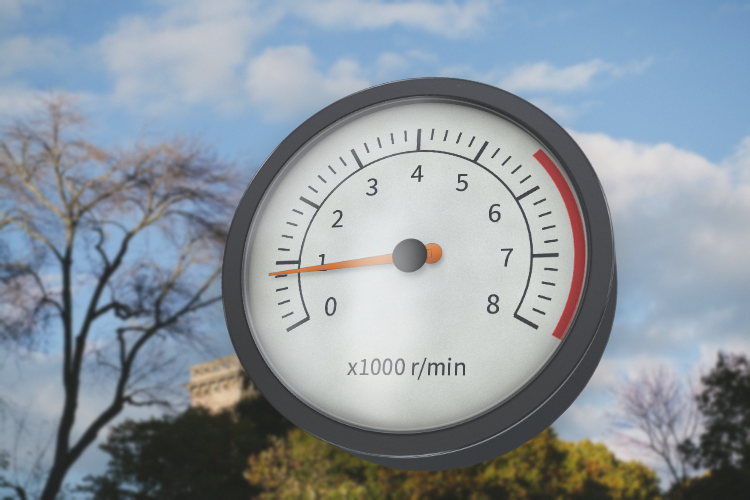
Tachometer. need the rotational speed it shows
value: 800 rpm
